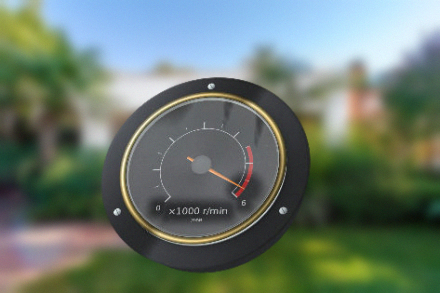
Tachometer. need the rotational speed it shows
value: 5750 rpm
